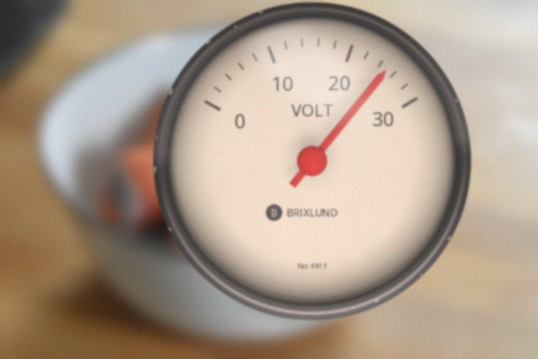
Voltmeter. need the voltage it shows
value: 25 V
